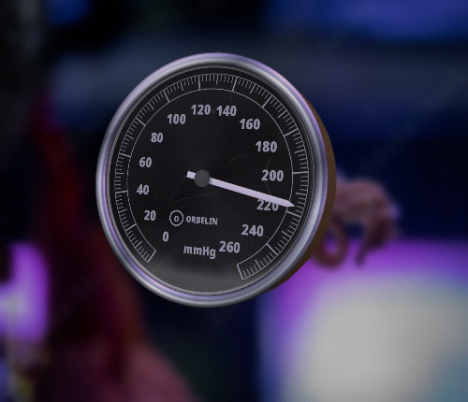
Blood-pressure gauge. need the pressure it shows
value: 216 mmHg
